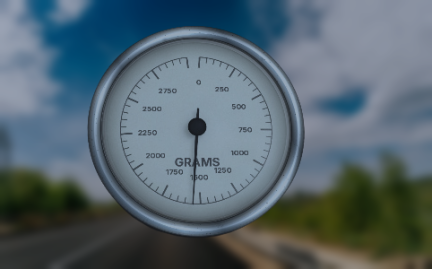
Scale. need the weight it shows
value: 1550 g
